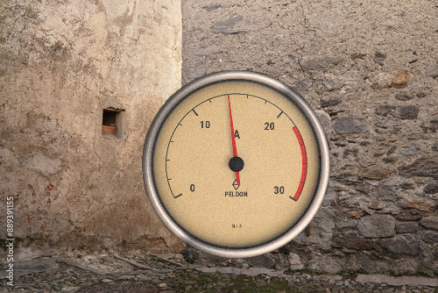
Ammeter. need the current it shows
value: 14 A
